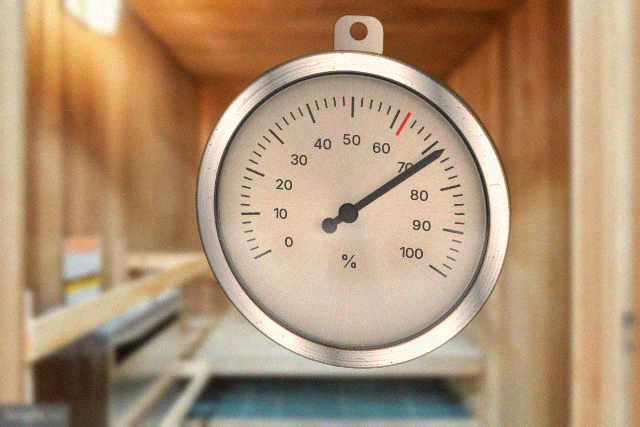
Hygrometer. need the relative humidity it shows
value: 72 %
